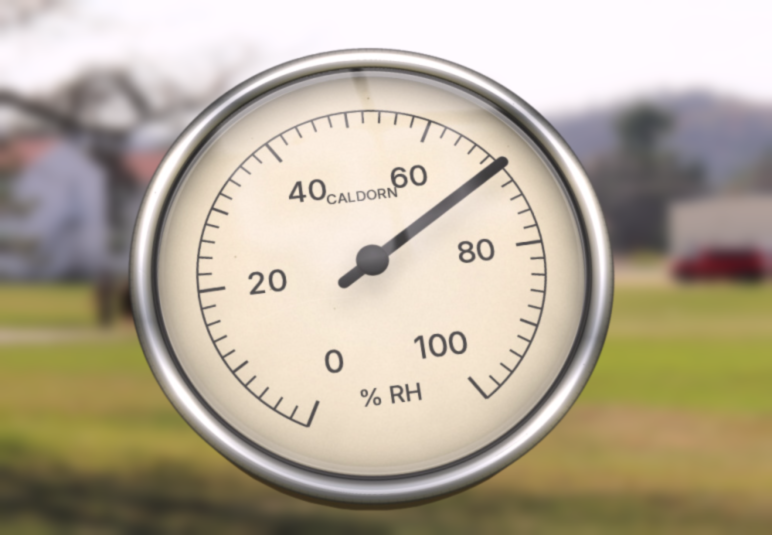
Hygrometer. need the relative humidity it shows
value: 70 %
